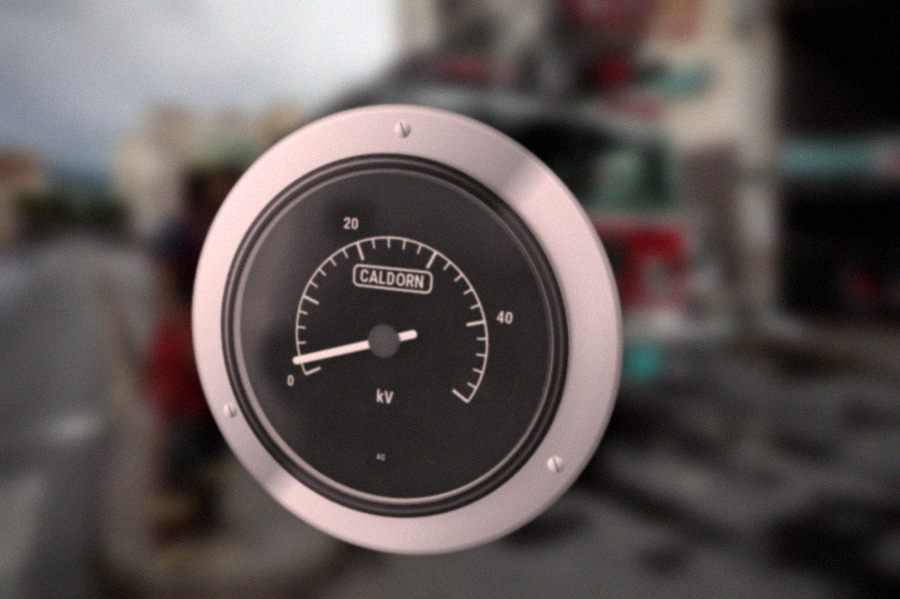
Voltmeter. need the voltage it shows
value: 2 kV
